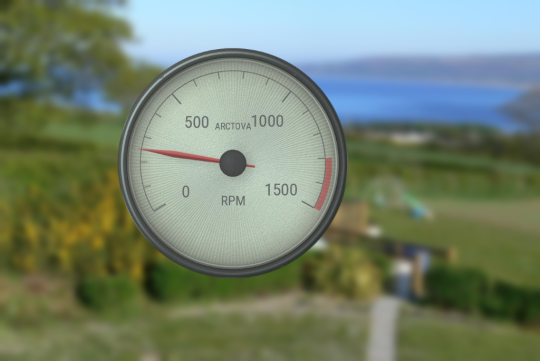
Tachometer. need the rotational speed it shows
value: 250 rpm
